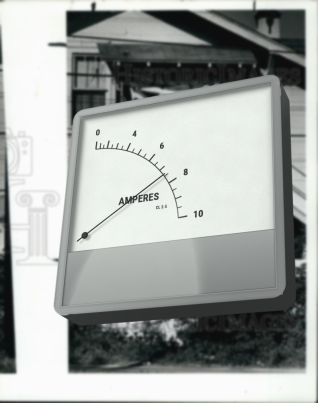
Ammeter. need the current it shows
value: 7.5 A
